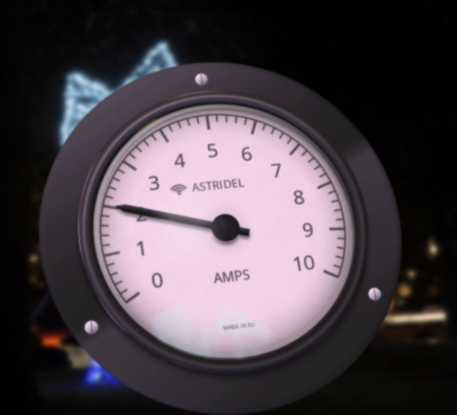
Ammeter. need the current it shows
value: 2 A
